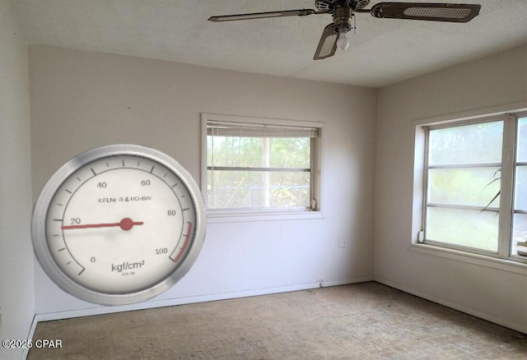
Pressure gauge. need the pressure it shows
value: 17.5 kg/cm²
